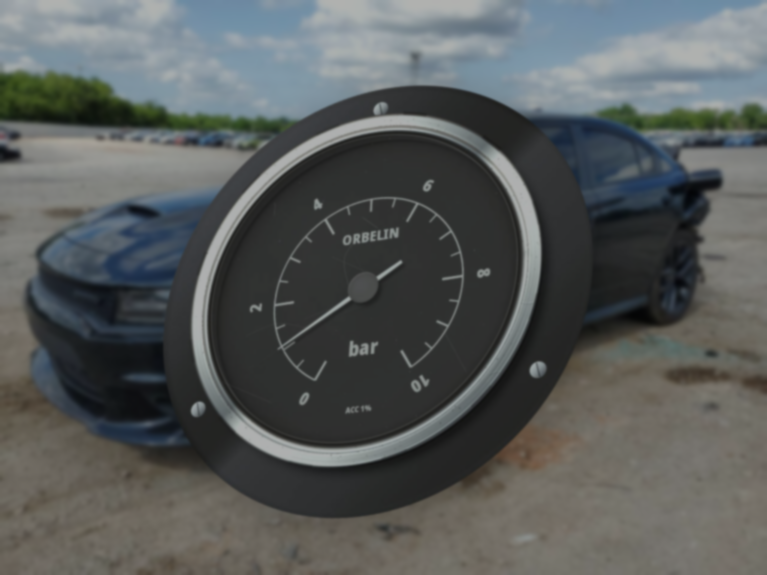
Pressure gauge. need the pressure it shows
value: 1 bar
